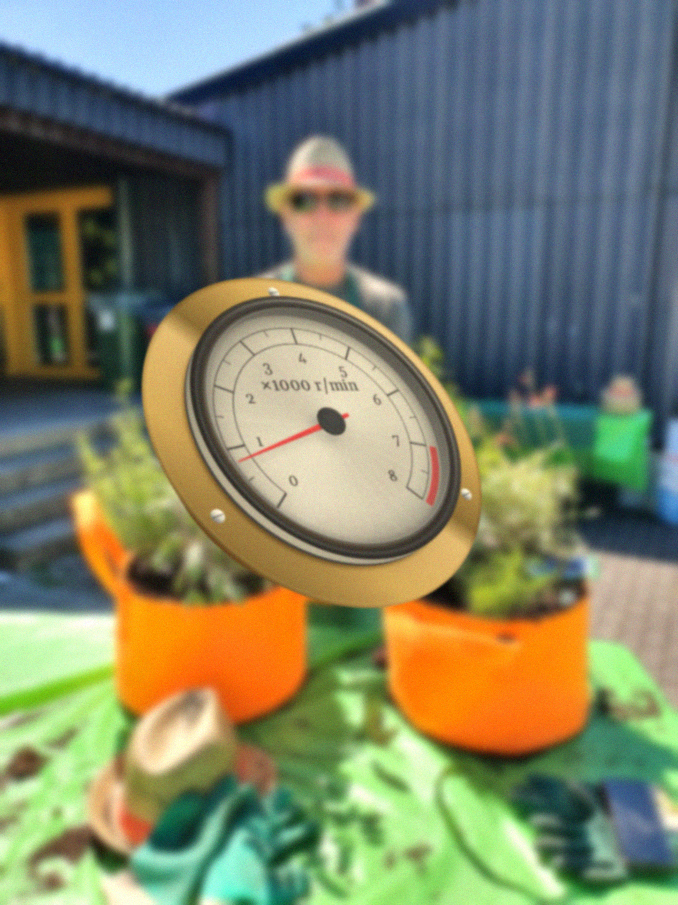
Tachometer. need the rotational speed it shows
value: 750 rpm
